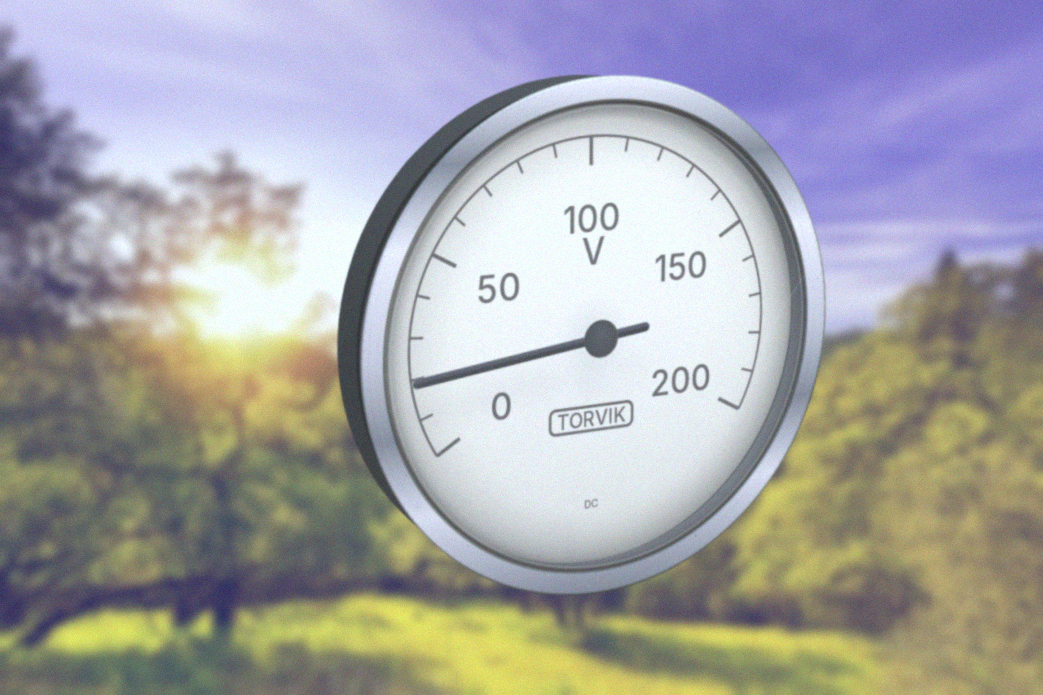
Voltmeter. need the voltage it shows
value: 20 V
